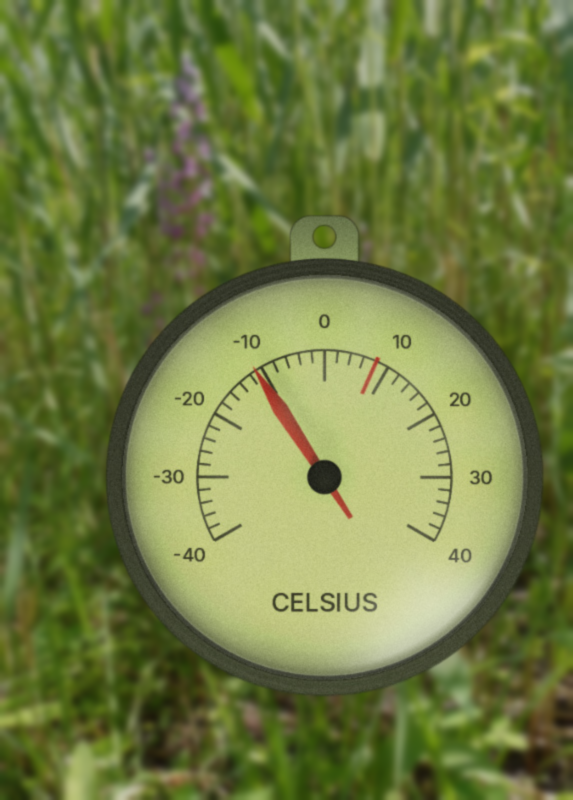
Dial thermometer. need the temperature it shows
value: -11 °C
